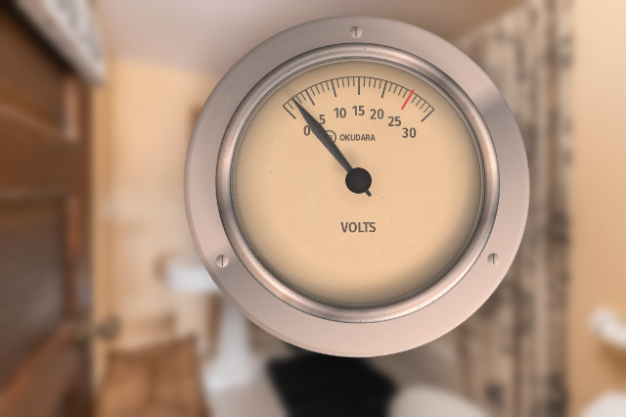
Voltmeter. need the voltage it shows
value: 2 V
